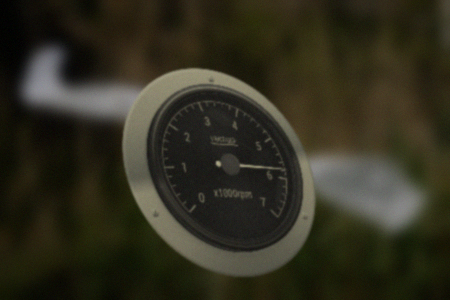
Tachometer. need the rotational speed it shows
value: 5800 rpm
